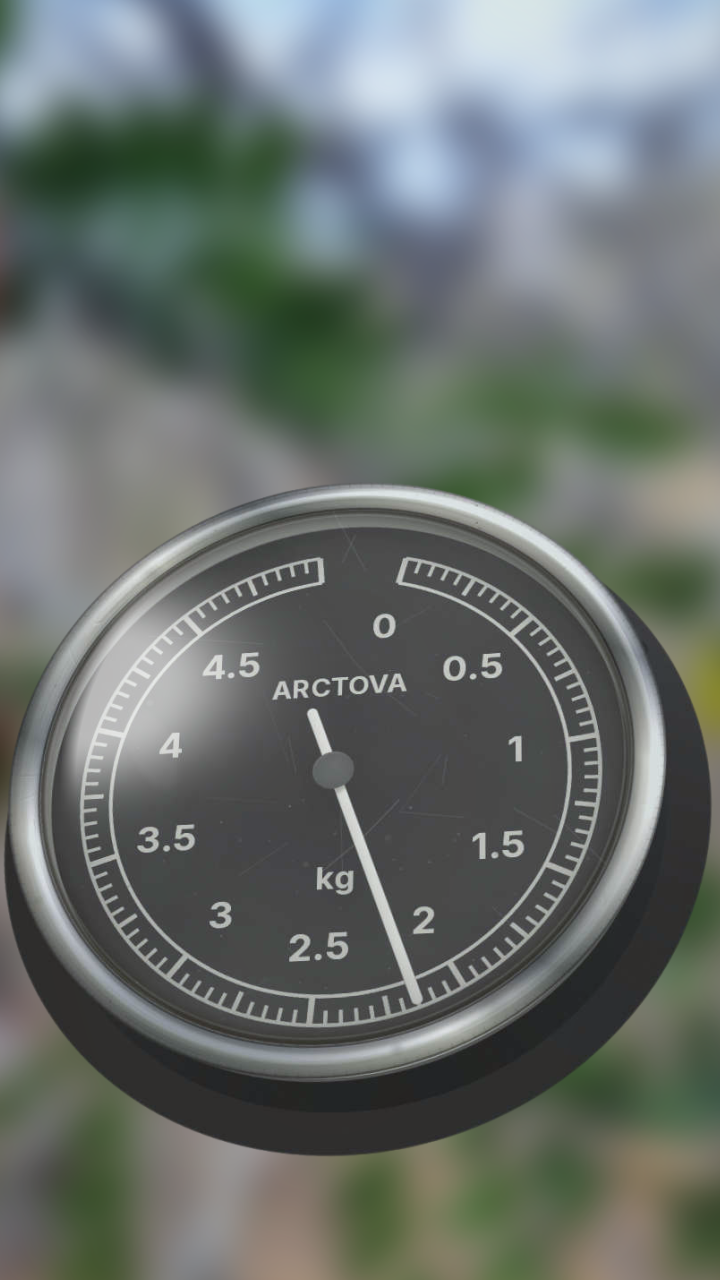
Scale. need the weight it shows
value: 2.15 kg
